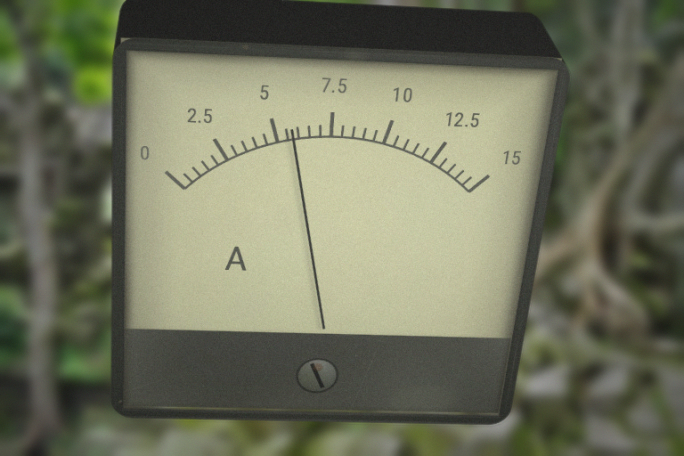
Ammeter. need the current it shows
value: 5.75 A
